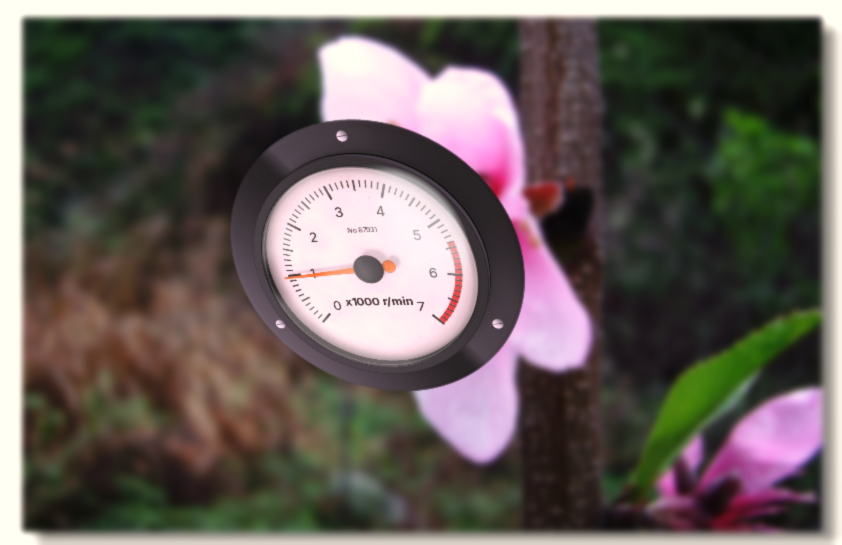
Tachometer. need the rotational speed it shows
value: 1000 rpm
